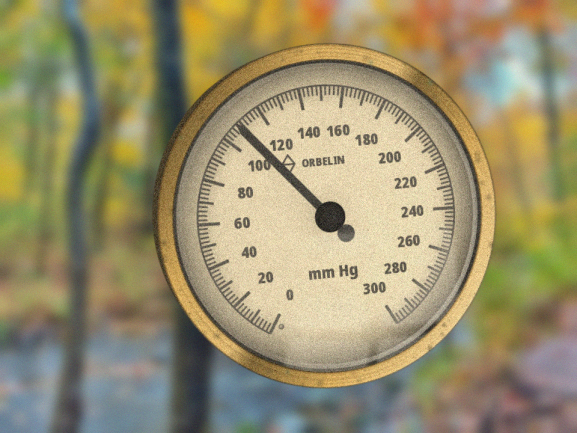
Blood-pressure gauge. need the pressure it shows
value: 108 mmHg
